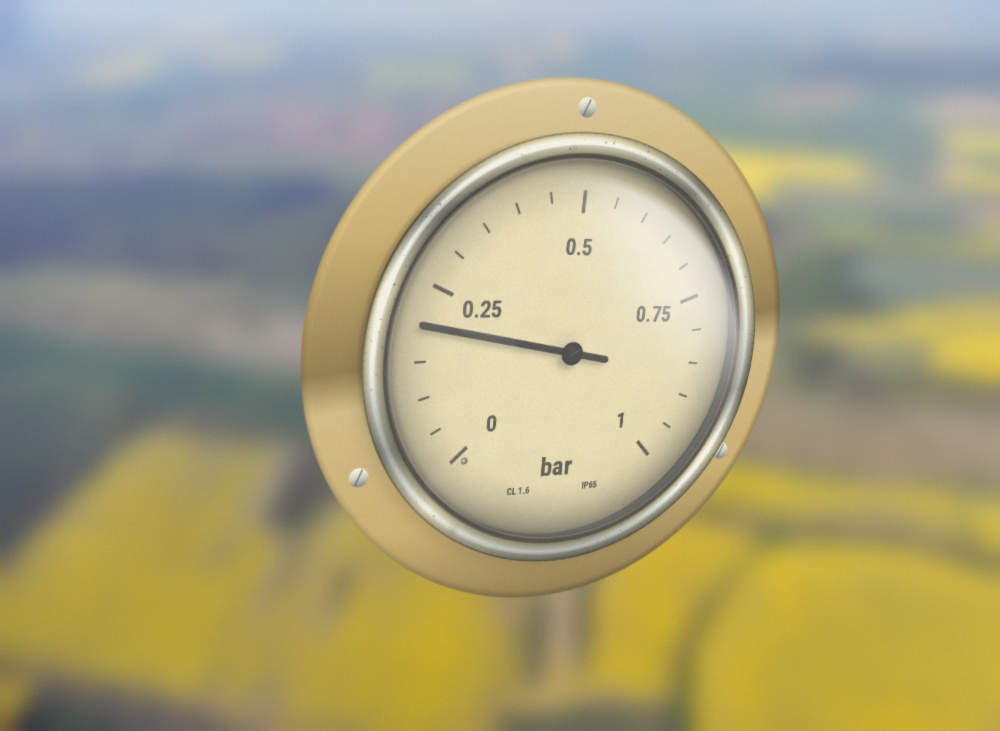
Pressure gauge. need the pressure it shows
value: 0.2 bar
